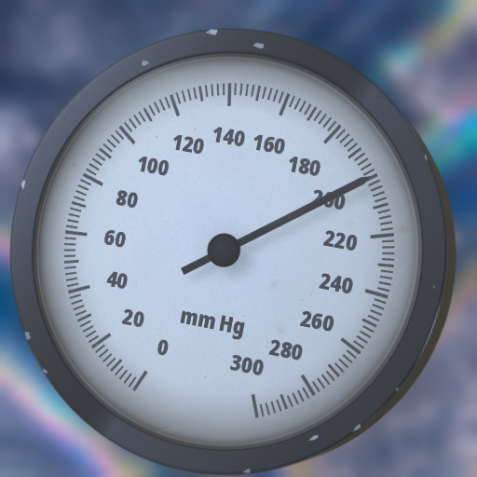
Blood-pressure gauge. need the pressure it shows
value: 200 mmHg
